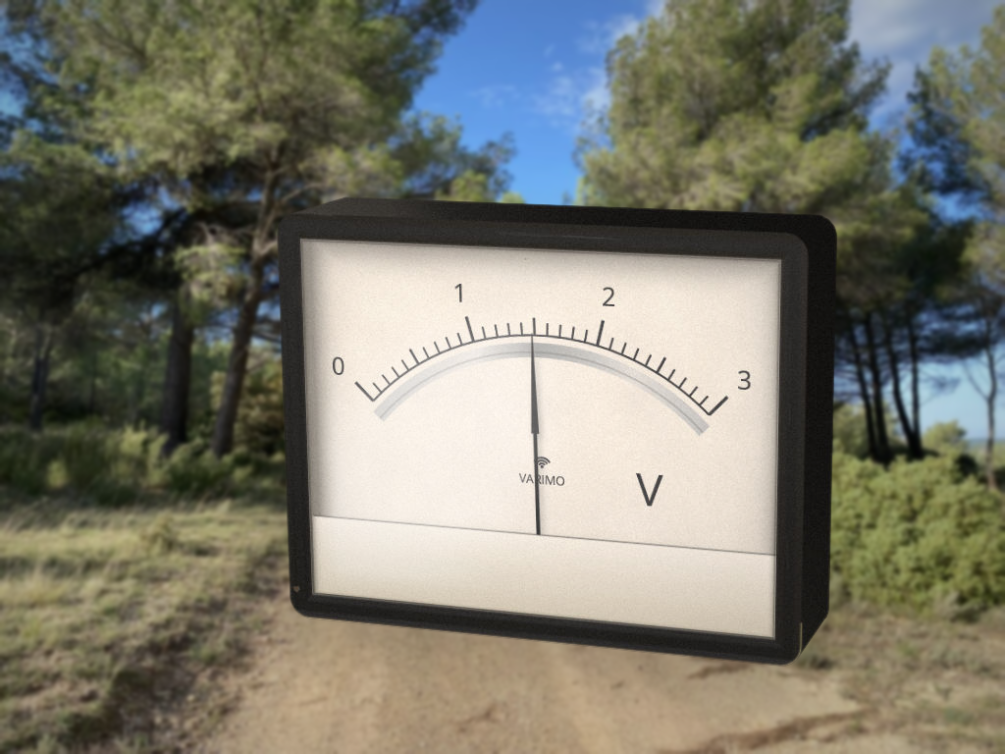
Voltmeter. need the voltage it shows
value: 1.5 V
